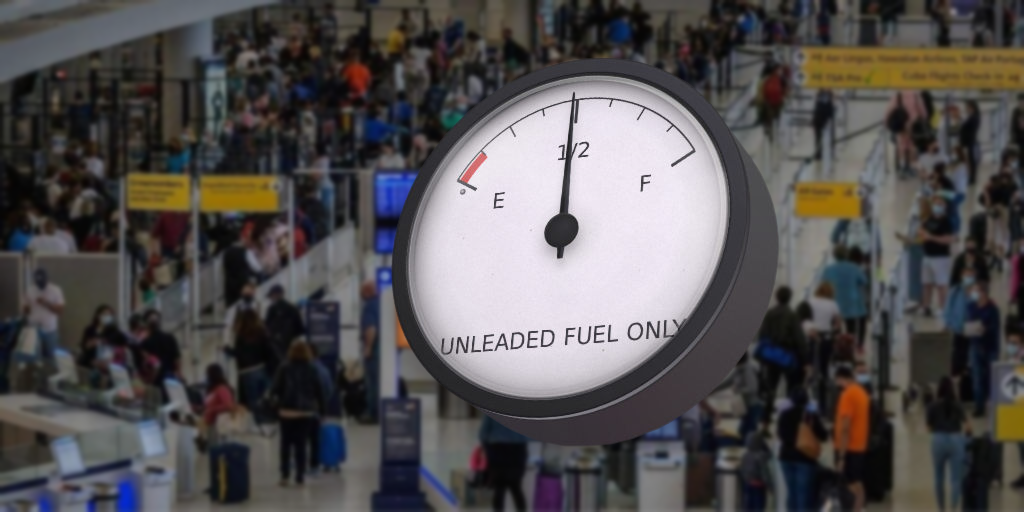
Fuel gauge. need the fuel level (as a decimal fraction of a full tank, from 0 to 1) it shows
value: 0.5
